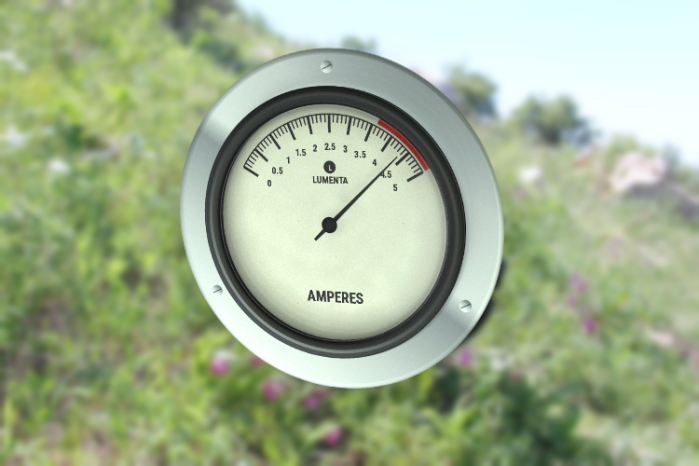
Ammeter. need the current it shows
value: 4.4 A
